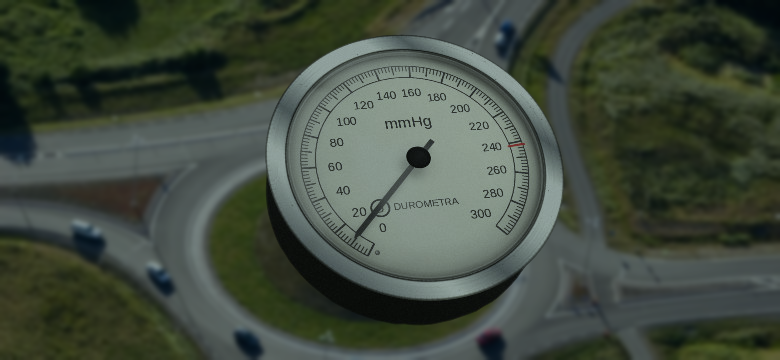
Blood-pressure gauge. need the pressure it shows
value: 10 mmHg
